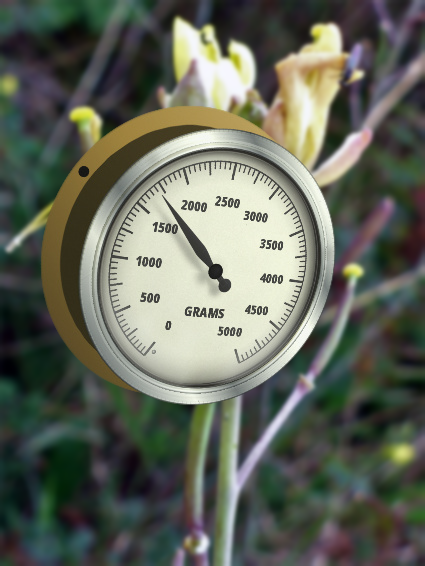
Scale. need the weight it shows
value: 1700 g
